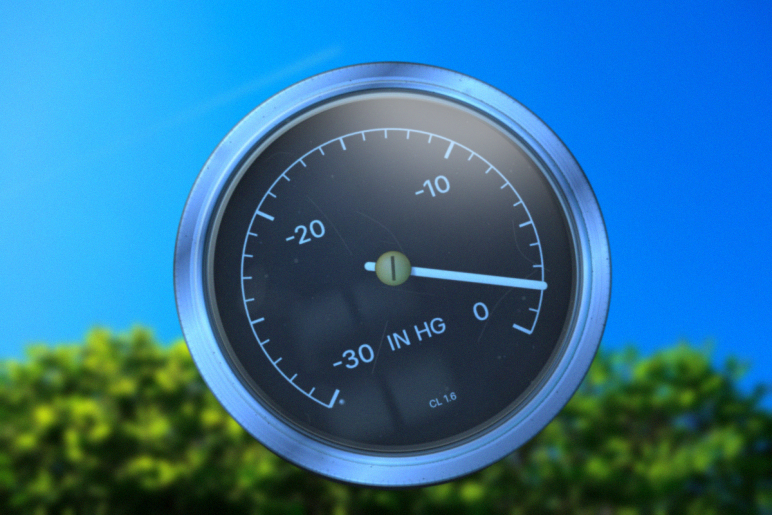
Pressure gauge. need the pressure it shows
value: -2 inHg
